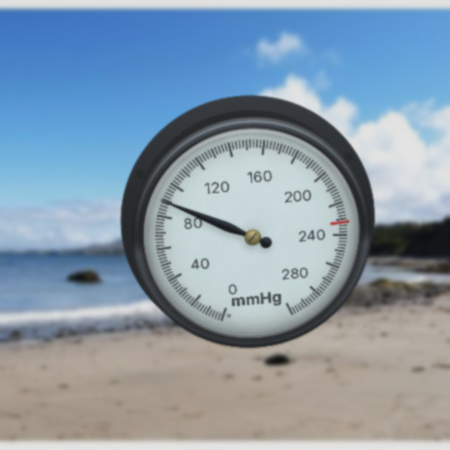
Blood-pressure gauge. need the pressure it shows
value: 90 mmHg
